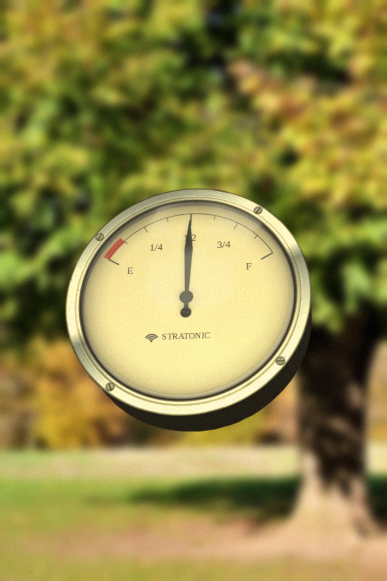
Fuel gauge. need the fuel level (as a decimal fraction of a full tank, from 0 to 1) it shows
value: 0.5
